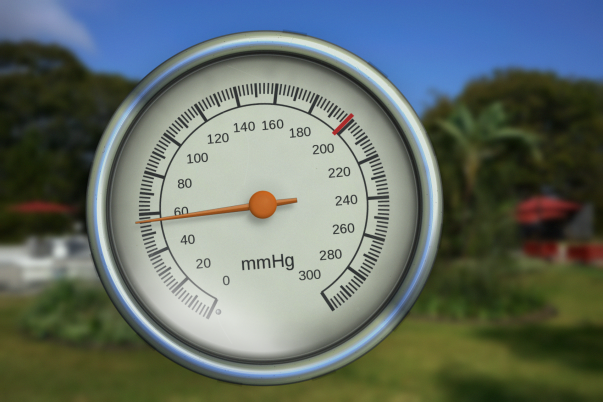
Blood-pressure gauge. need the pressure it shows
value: 56 mmHg
